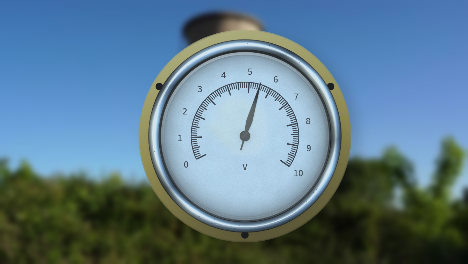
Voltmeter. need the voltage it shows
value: 5.5 V
